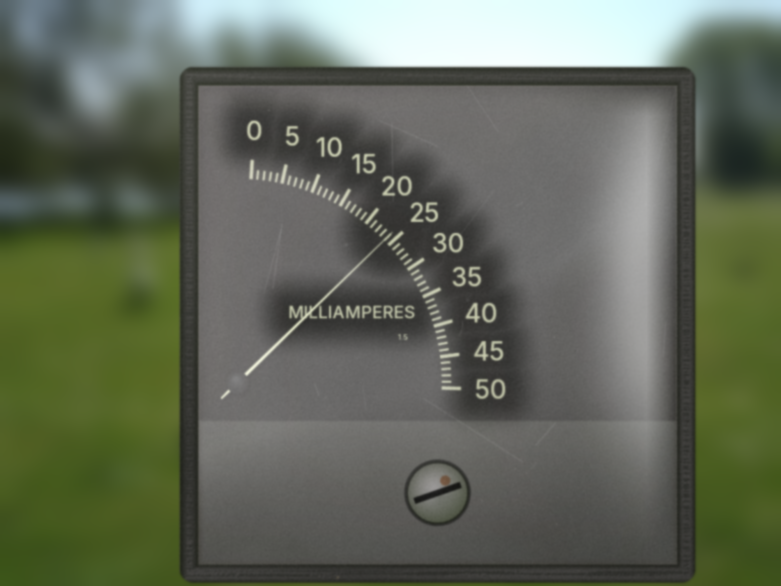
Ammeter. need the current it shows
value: 24 mA
